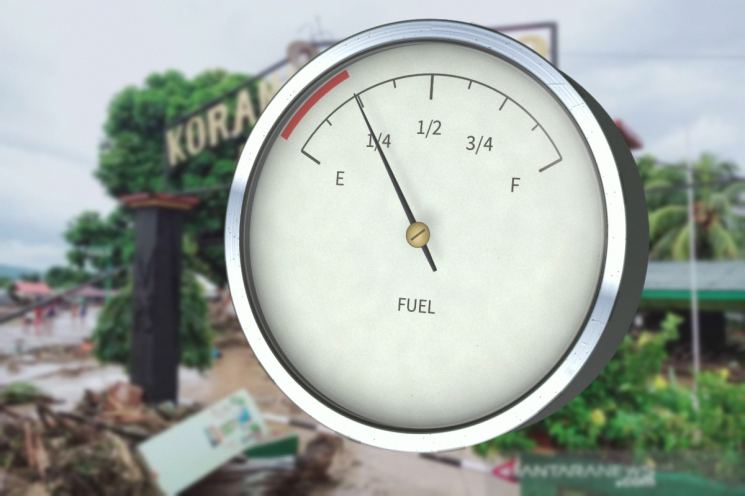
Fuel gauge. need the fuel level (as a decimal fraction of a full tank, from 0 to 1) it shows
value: 0.25
